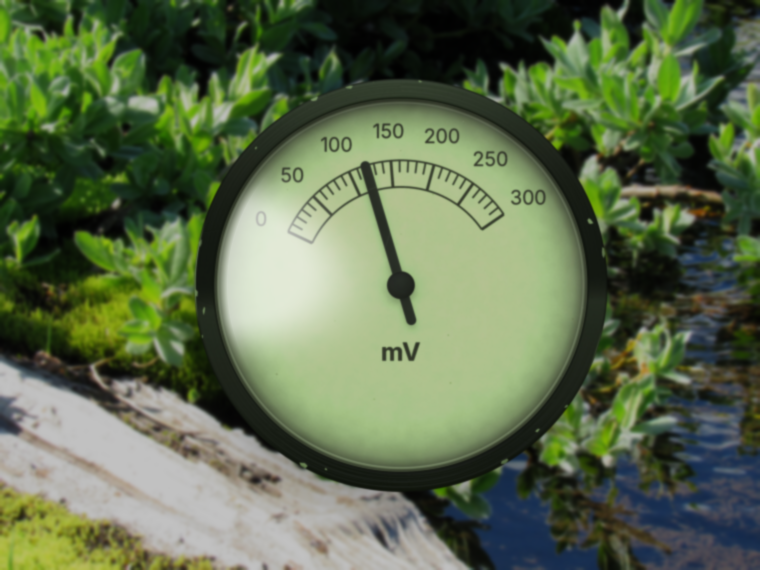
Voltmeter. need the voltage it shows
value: 120 mV
